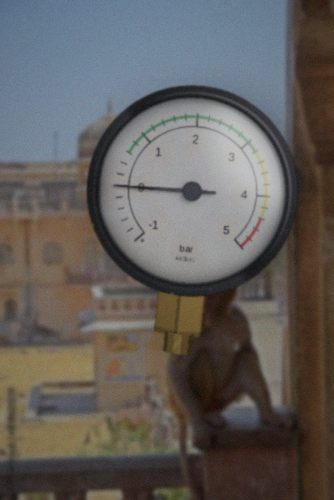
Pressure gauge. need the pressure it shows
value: 0 bar
